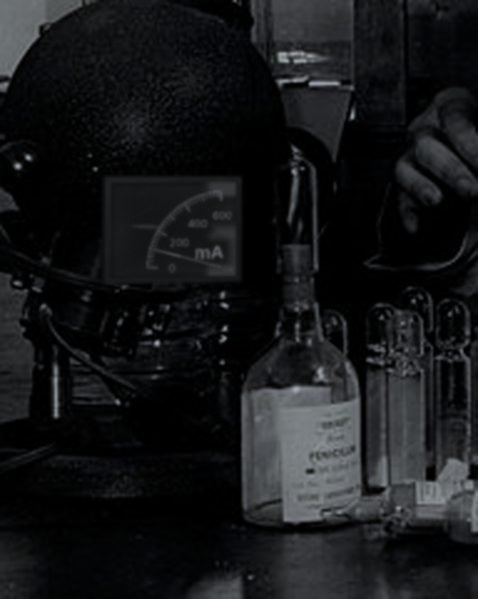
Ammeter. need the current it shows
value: 100 mA
